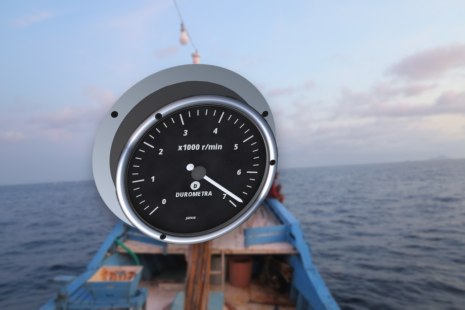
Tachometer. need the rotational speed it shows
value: 6800 rpm
